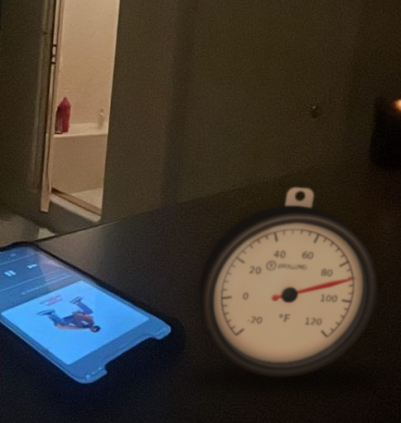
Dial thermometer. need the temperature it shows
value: 88 °F
